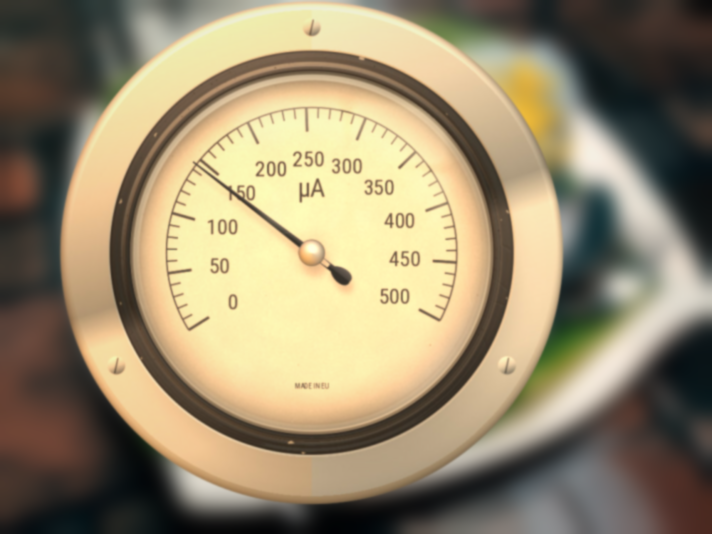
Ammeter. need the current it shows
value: 145 µA
